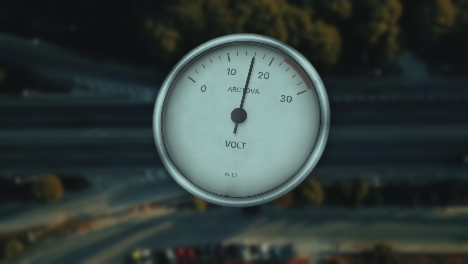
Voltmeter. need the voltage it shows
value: 16 V
